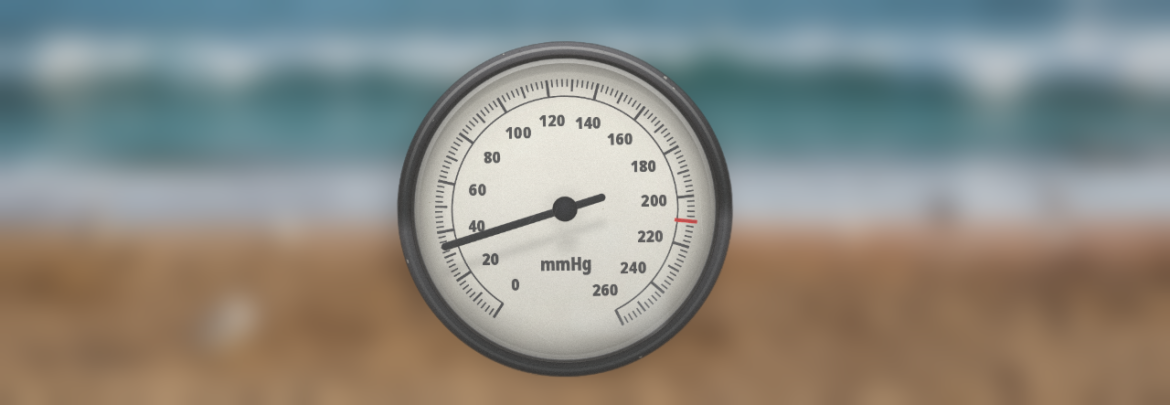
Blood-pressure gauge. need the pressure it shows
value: 34 mmHg
